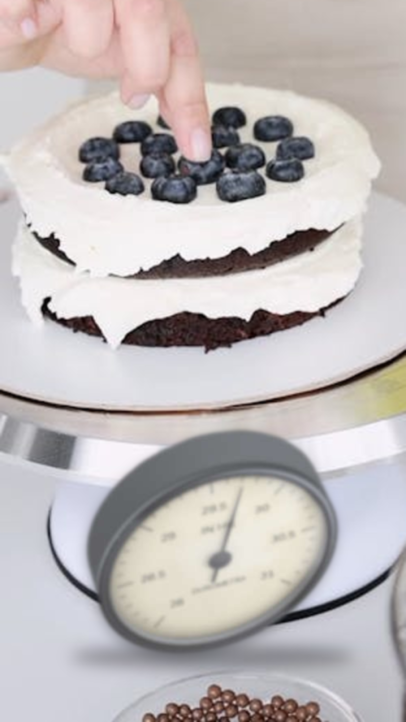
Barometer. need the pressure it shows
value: 29.7 inHg
